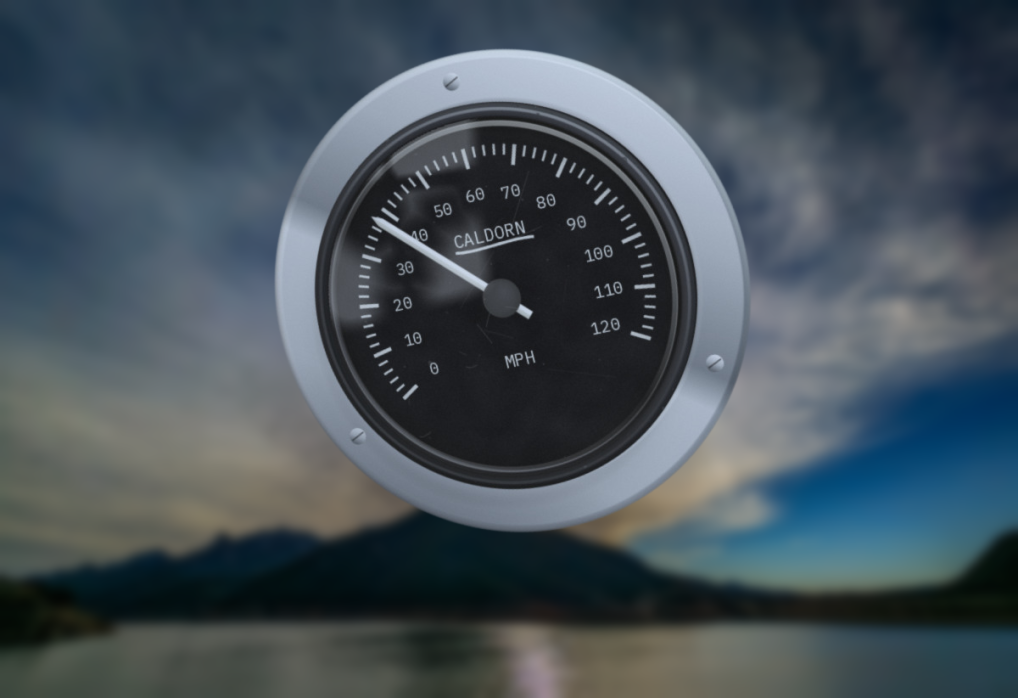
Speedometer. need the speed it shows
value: 38 mph
